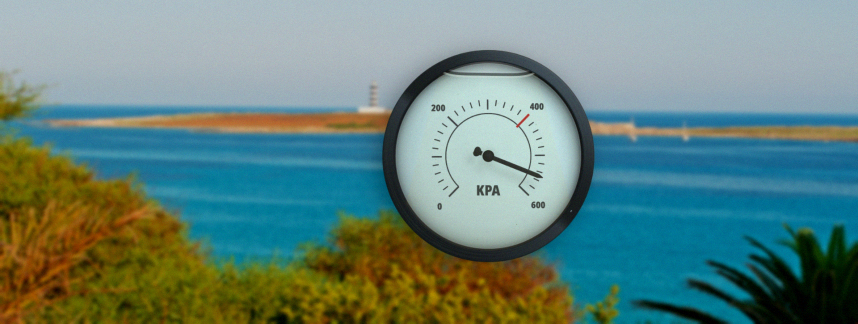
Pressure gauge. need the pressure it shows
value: 550 kPa
